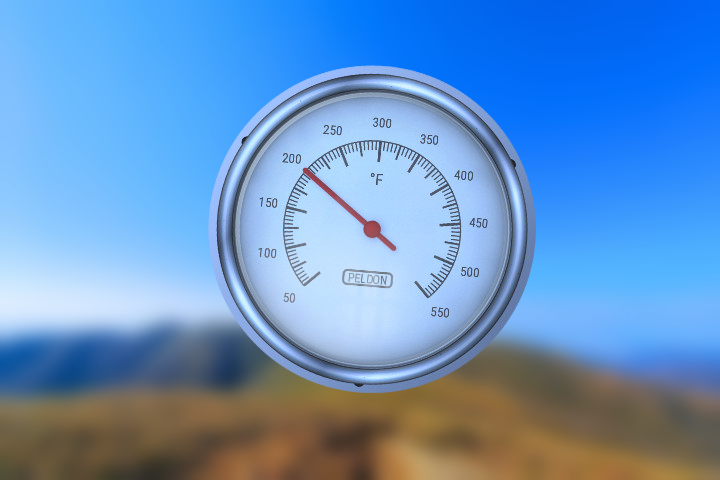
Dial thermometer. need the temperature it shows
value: 200 °F
